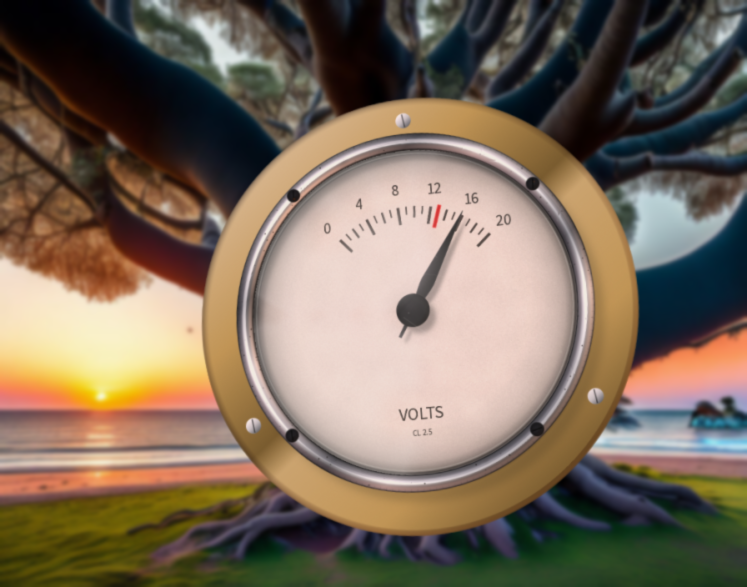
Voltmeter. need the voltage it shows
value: 16 V
